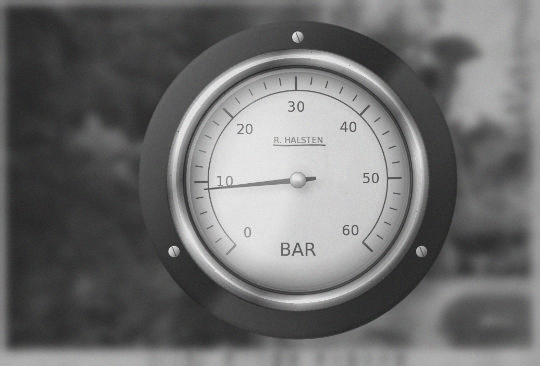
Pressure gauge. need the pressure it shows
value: 9 bar
